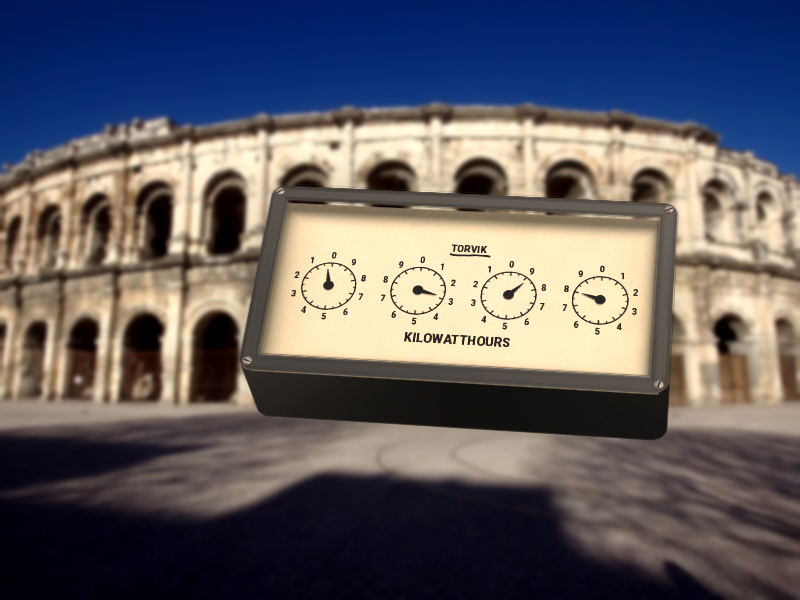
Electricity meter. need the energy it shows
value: 288 kWh
